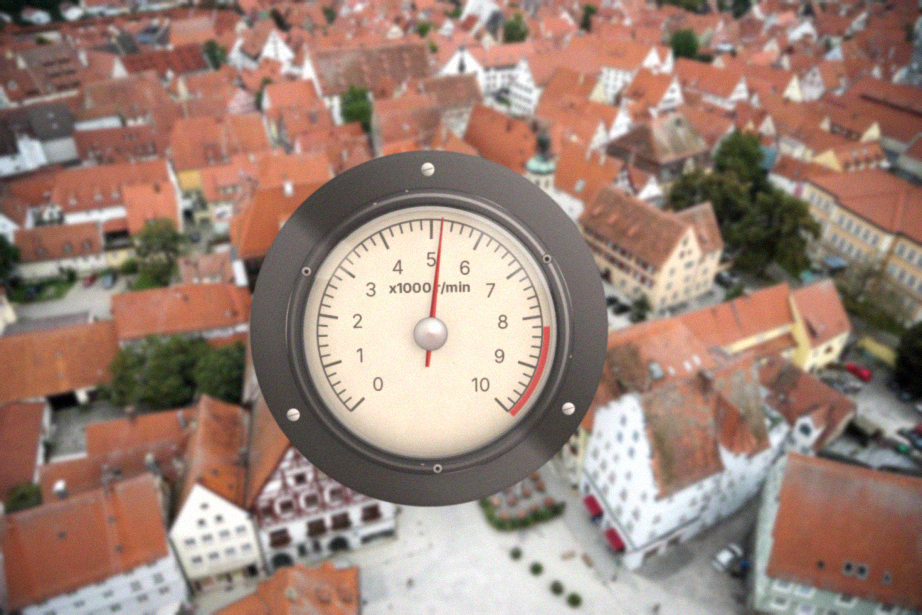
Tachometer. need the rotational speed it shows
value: 5200 rpm
